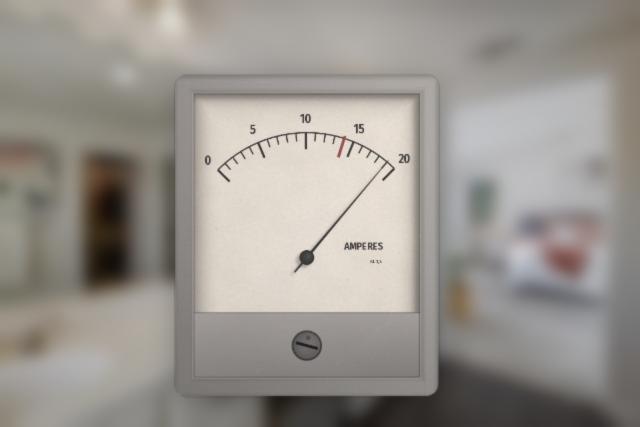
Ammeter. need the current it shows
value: 19 A
